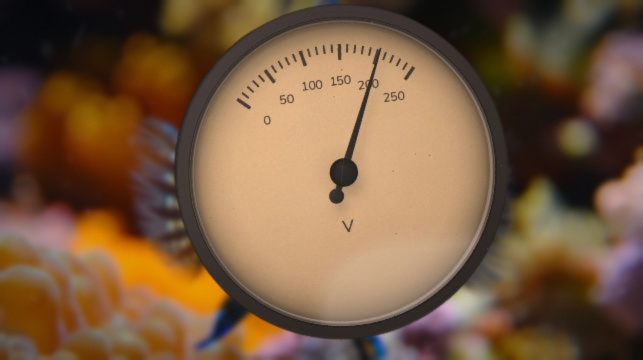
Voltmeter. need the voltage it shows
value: 200 V
